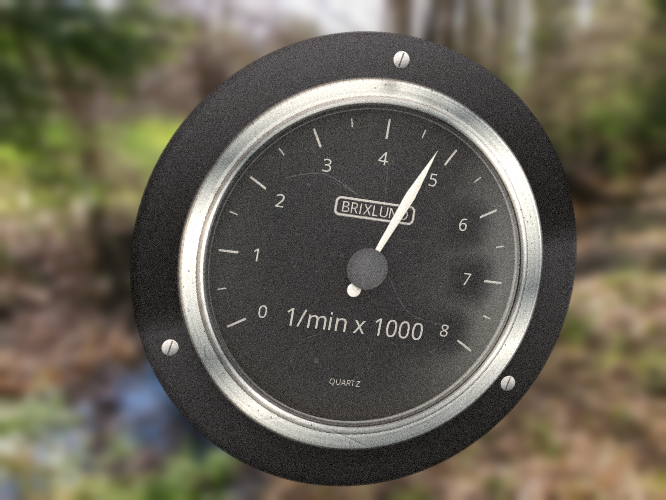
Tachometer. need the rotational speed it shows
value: 4750 rpm
